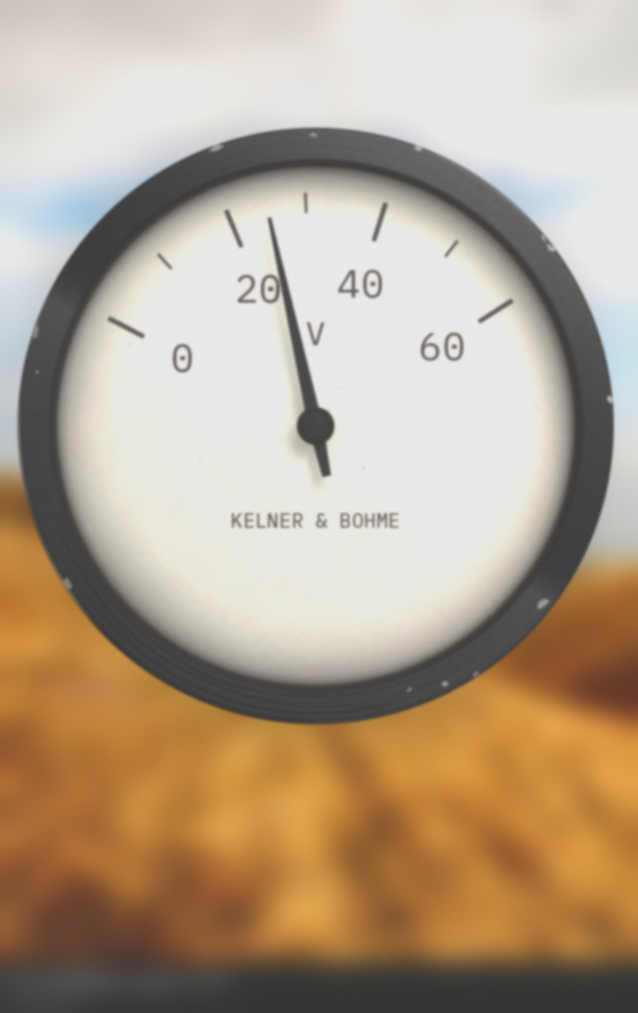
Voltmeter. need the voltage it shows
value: 25 V
